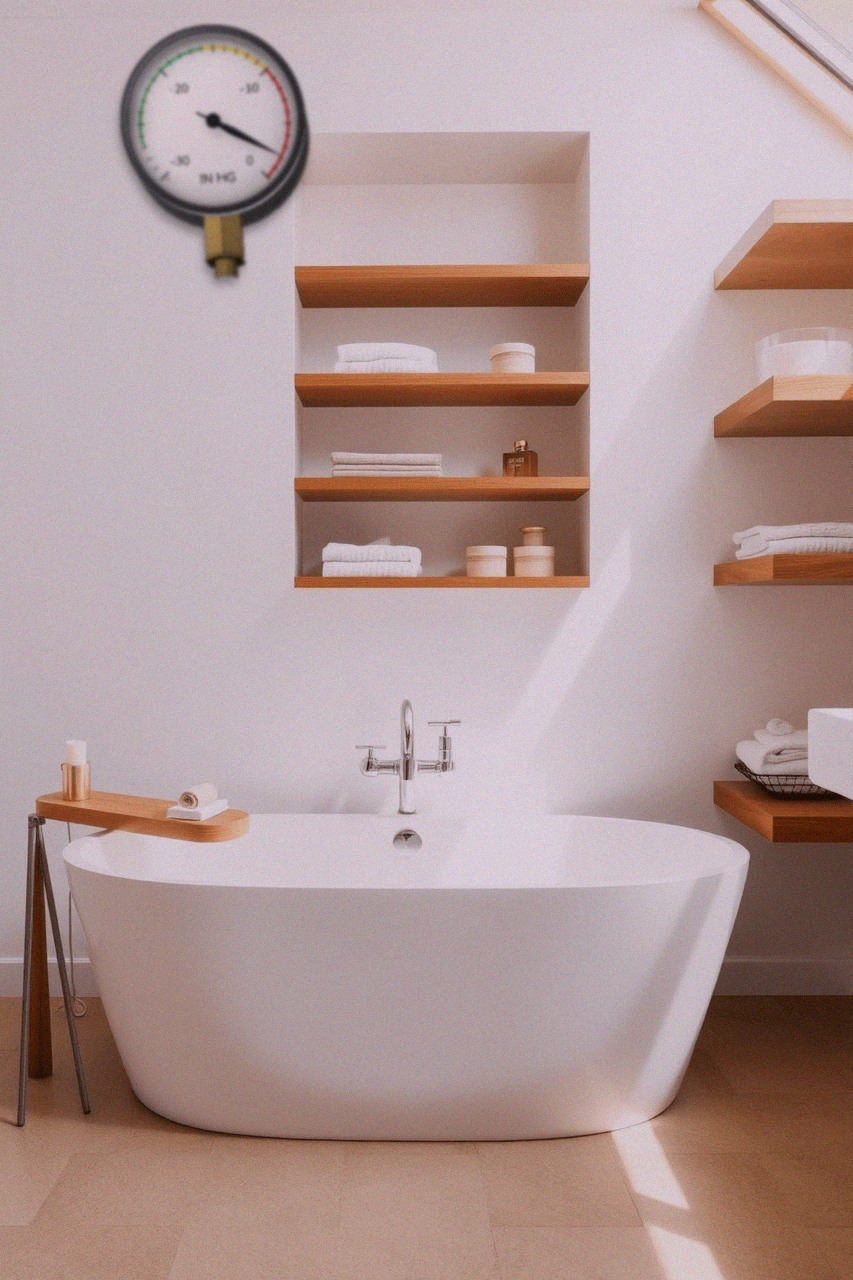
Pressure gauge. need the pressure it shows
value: -2 inHg
